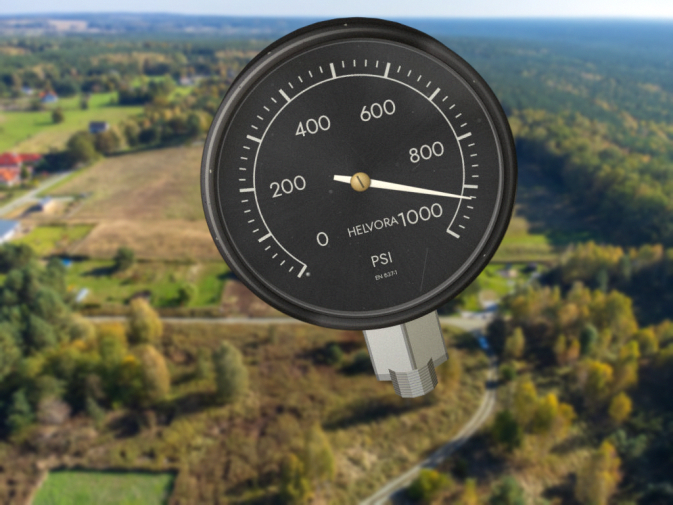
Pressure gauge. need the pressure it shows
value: 920 psi
